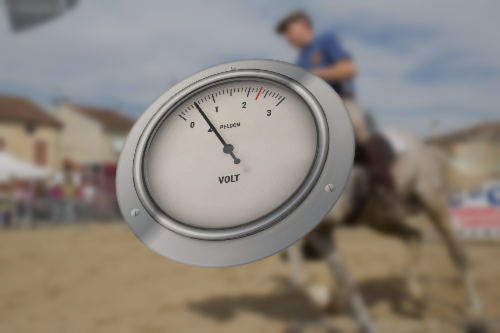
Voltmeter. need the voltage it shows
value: 0.5 V
